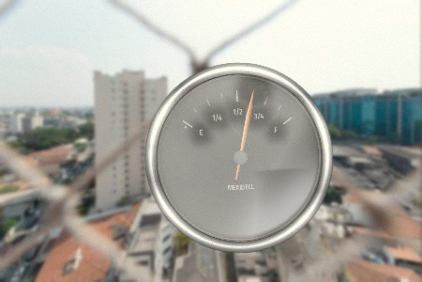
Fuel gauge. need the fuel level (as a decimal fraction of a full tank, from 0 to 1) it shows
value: 0.625
